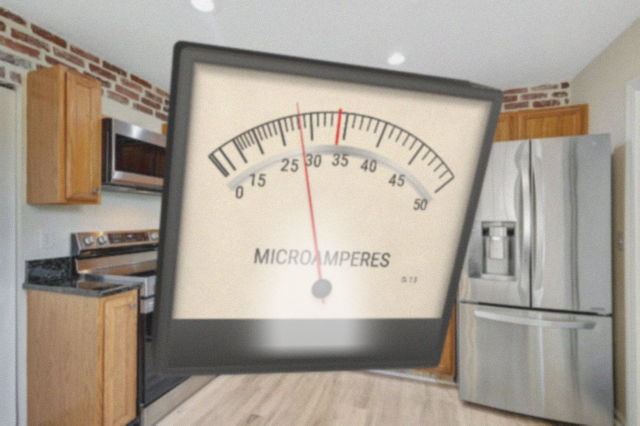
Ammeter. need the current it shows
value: 28 µA
